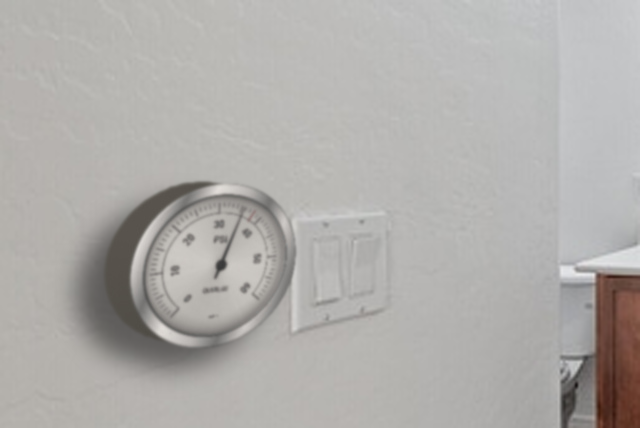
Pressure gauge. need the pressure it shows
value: 35 psi
